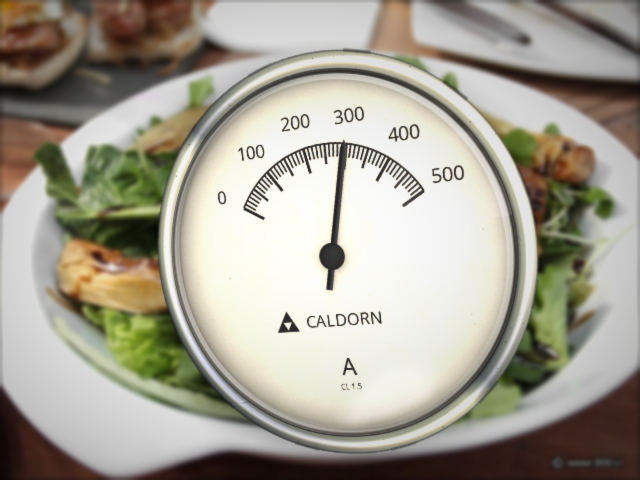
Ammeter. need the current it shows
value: 300 A
